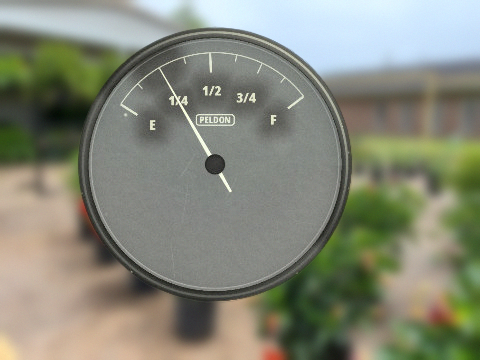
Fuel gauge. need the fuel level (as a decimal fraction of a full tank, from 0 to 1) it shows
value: 0.25
